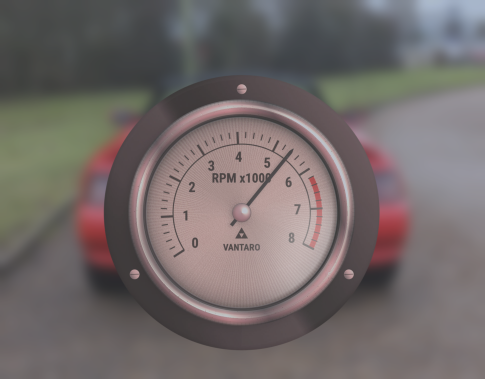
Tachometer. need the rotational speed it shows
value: 5400 rpm
